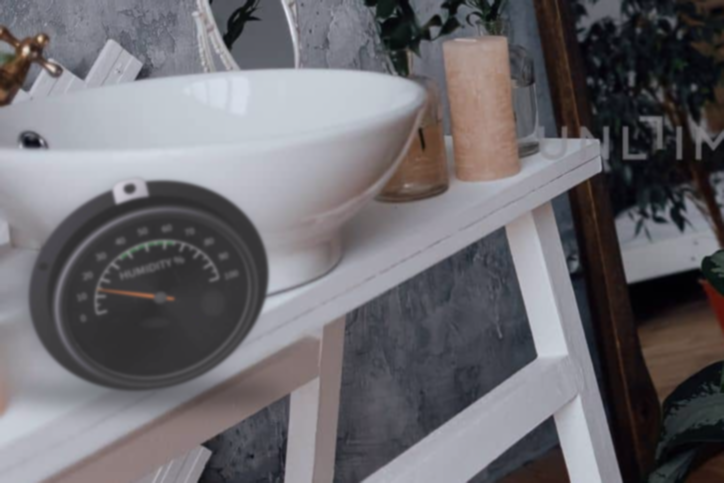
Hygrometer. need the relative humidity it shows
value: 15 %
